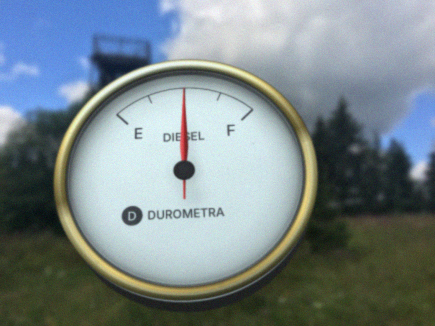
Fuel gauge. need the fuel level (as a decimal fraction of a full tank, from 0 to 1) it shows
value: 0.5
